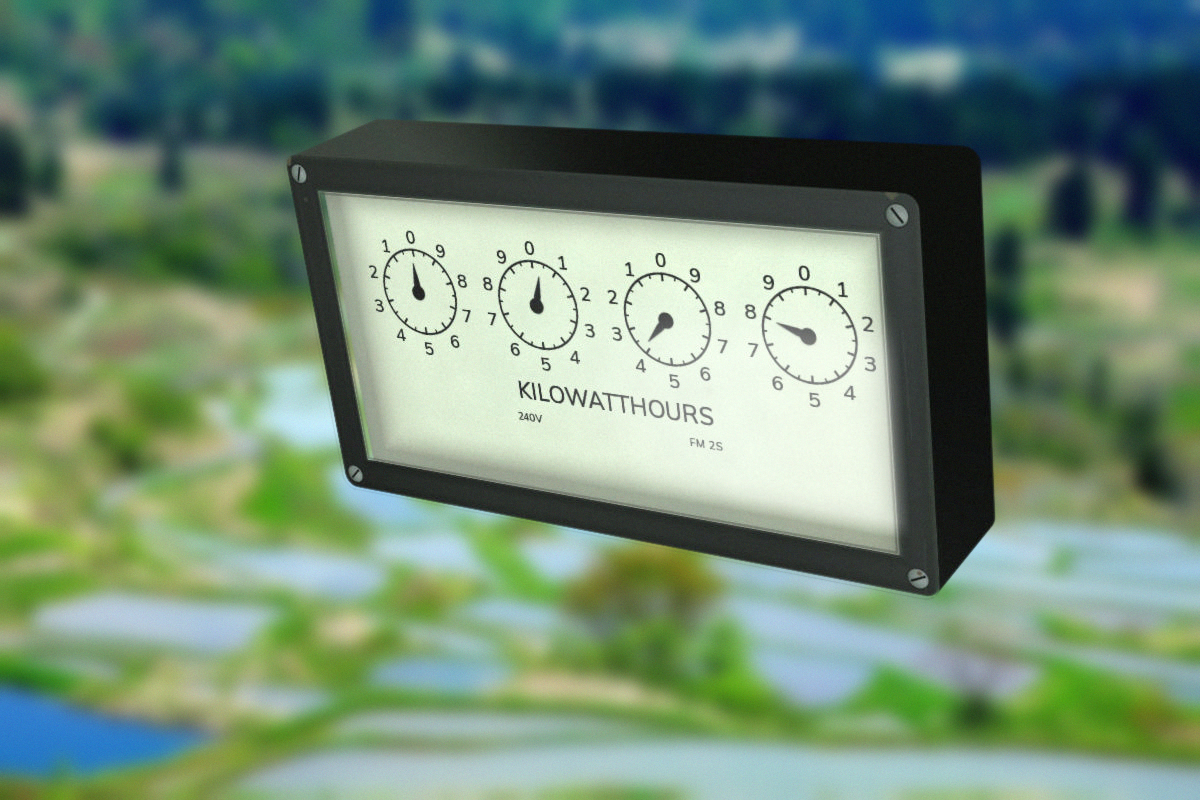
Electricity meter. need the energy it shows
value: 38 kWh
